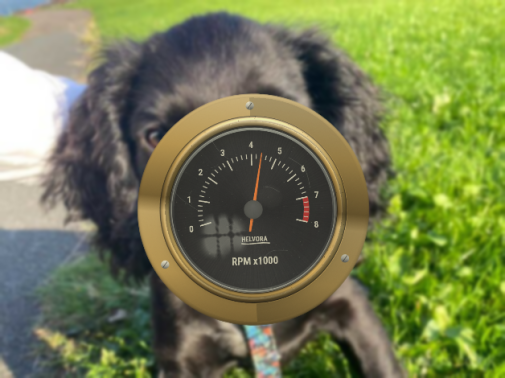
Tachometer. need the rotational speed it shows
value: 4400 rpm
